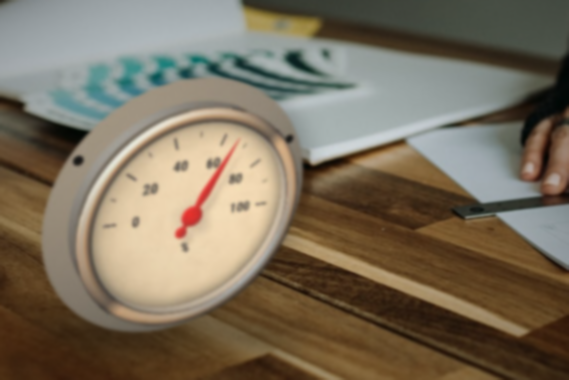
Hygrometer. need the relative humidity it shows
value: 65 %
